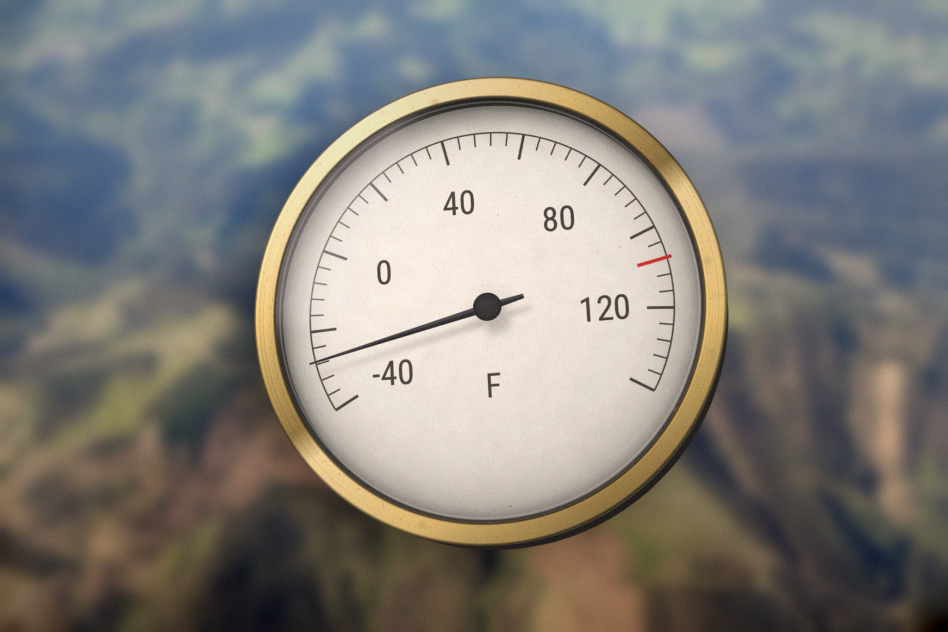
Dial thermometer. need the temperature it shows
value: -28 °F
